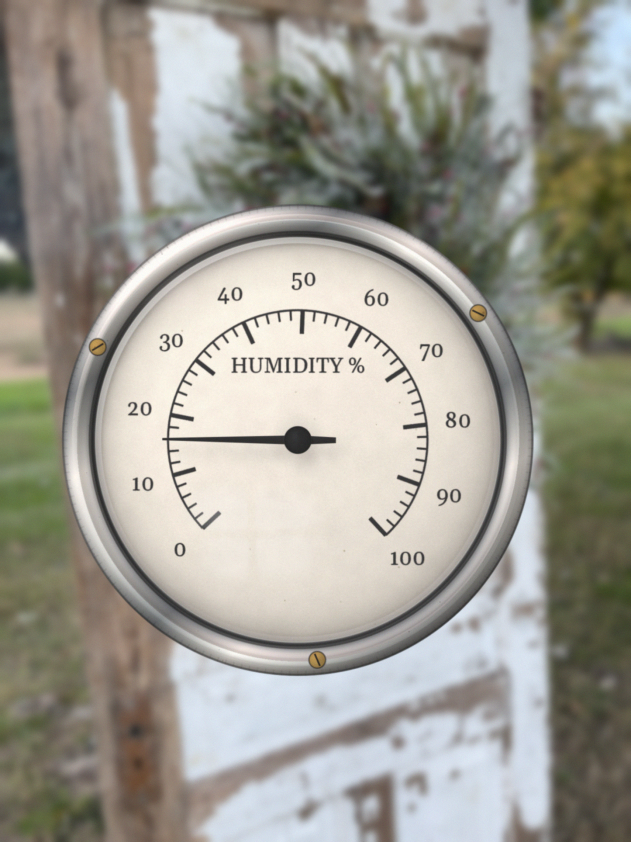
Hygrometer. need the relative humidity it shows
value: 16 %
